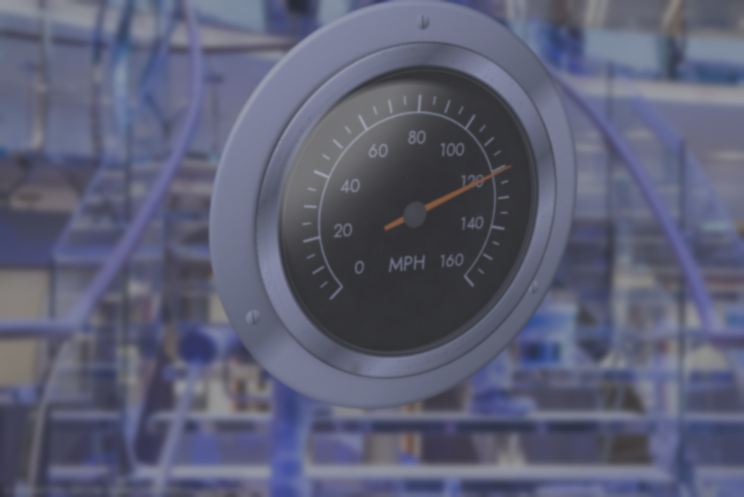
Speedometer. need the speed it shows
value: 120 mph
